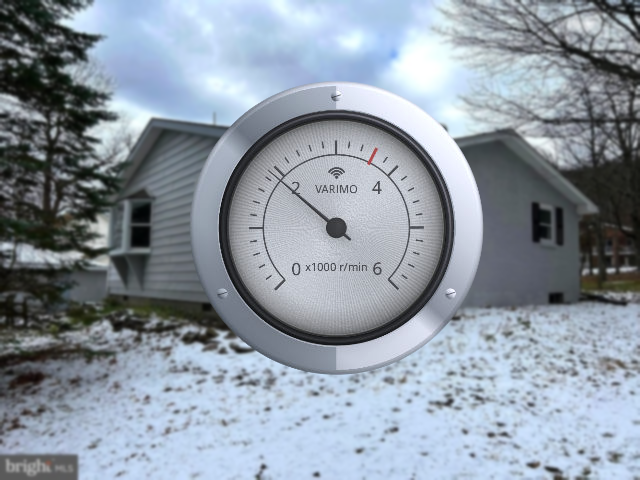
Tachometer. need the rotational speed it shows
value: 1900 rpm
